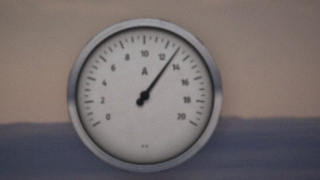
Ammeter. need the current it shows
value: 13 A
